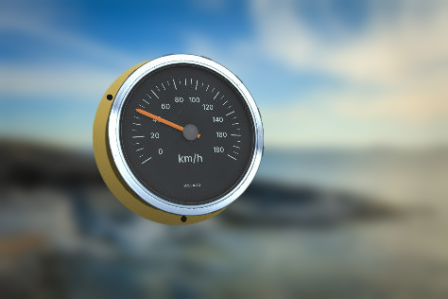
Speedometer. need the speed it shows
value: 40 km/h
